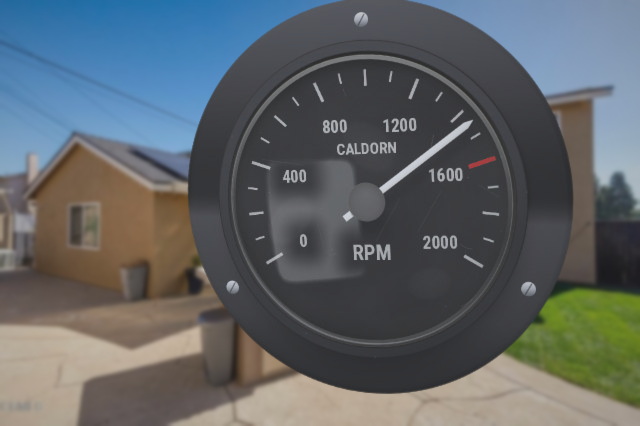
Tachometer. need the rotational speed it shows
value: 1450 rpm
